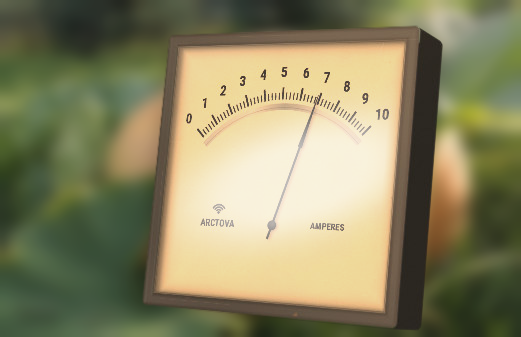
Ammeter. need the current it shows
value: 7 A
